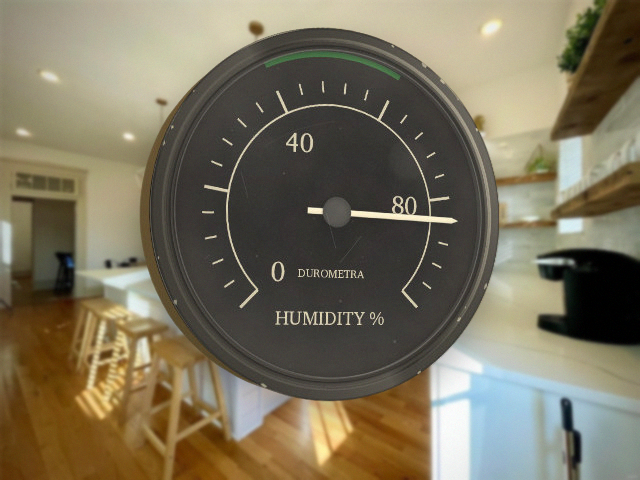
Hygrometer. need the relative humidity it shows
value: 84 %
